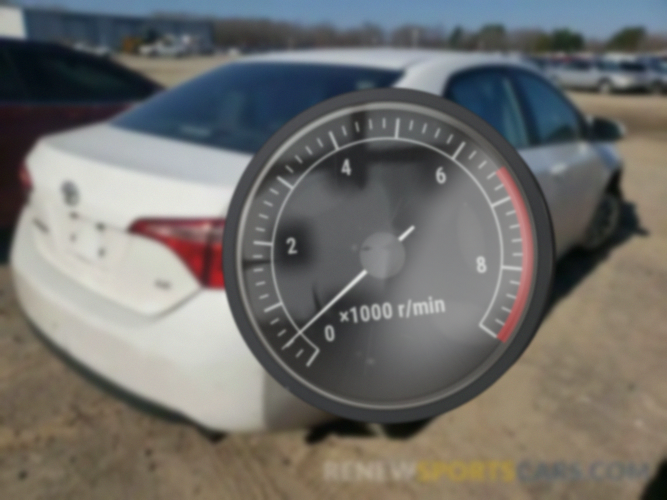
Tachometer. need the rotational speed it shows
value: 400 rpm
